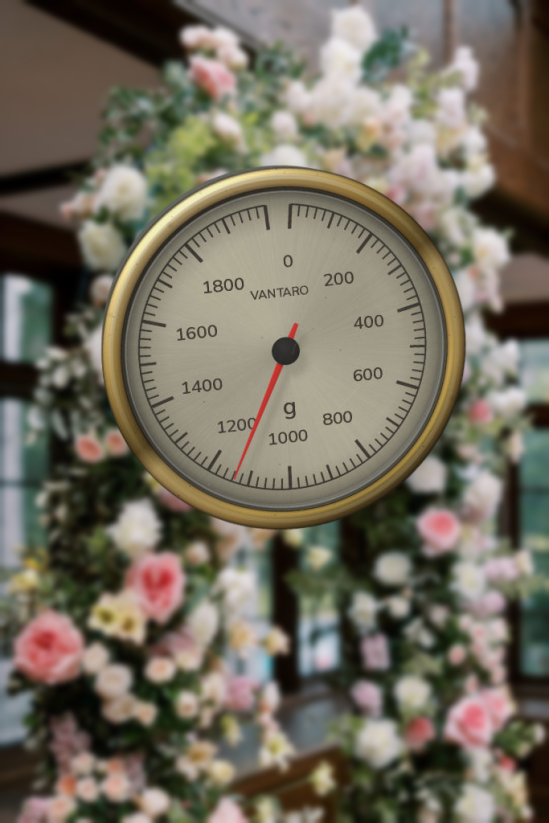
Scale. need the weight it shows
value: 1140 g
